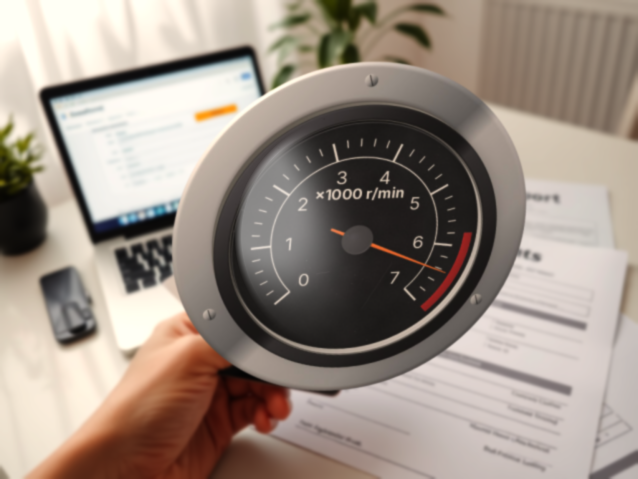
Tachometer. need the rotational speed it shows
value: 6400 rpm
